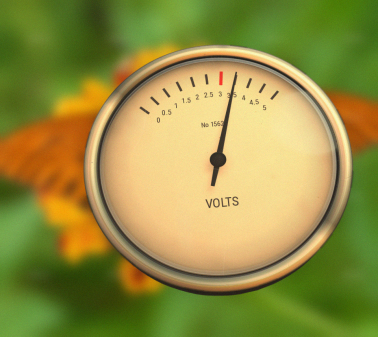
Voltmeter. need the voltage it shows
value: 3.5 V
